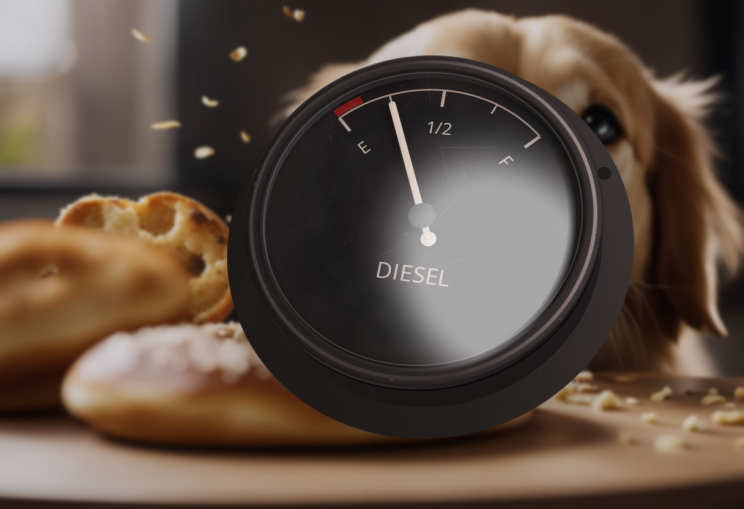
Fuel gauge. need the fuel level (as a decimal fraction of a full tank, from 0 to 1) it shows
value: 0.25
